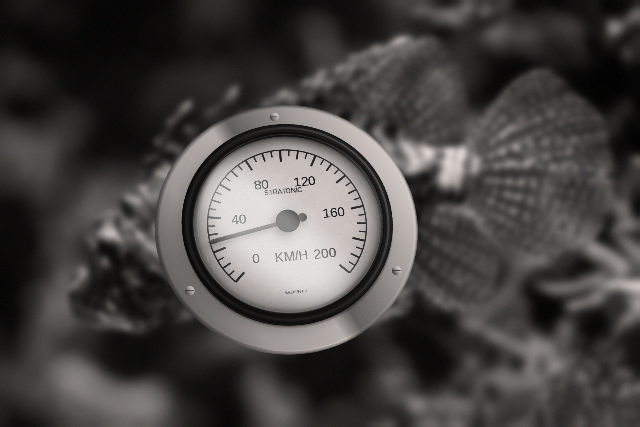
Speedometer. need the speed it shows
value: 25 km/h
